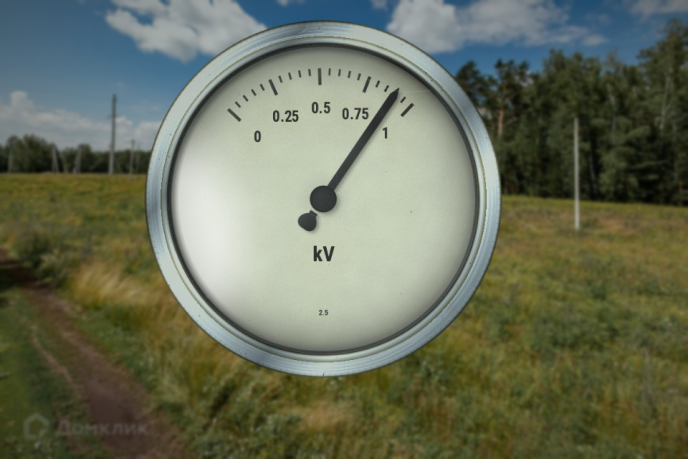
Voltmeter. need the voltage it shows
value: 0.9 kV
